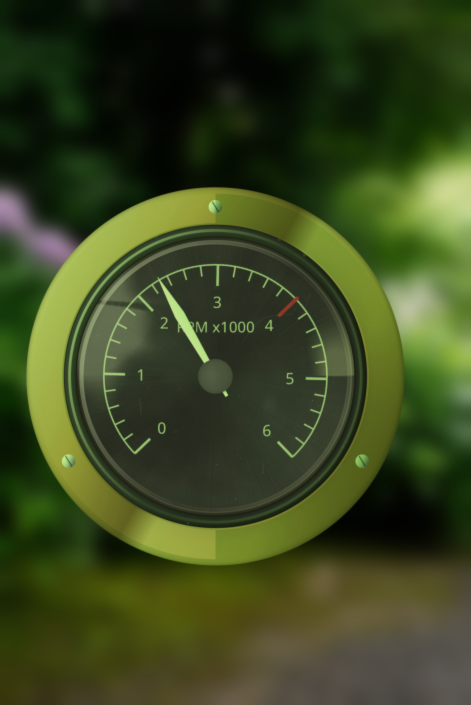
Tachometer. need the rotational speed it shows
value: 2300 rpm
